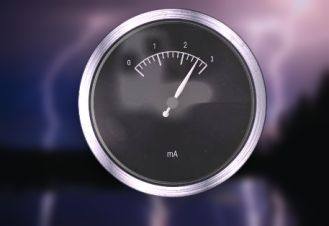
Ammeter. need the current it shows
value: 2.6 mA
